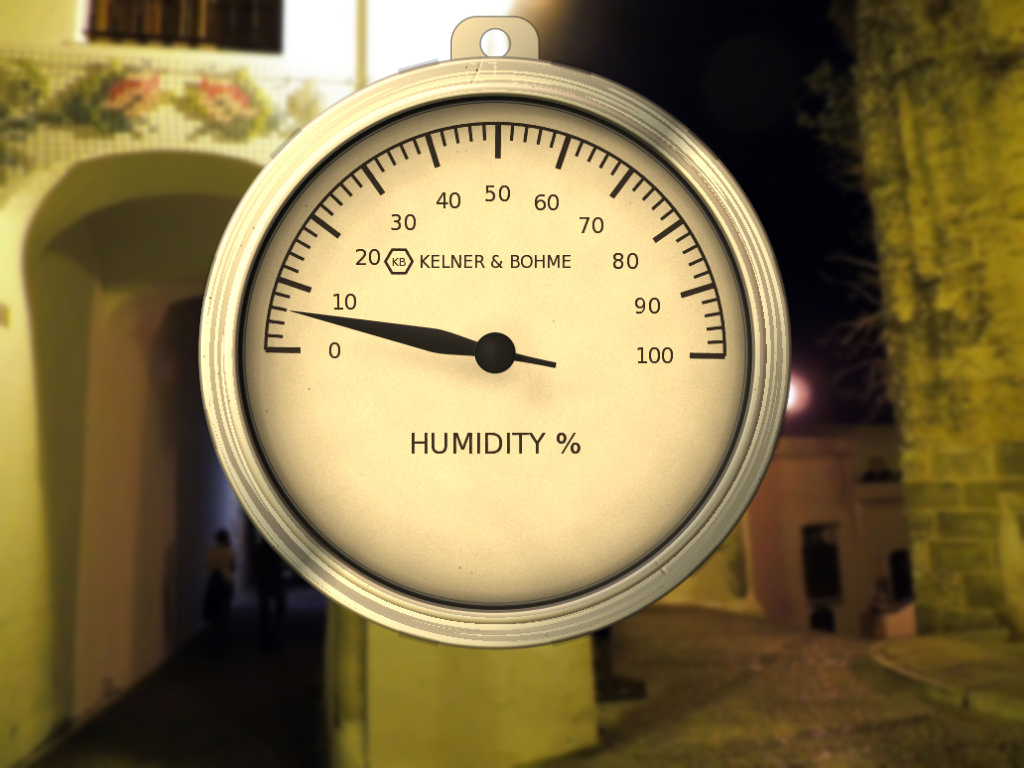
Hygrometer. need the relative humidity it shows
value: 6 %
